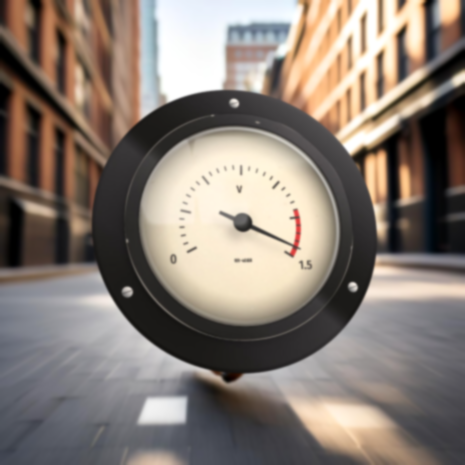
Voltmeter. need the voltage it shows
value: 1.45 V
